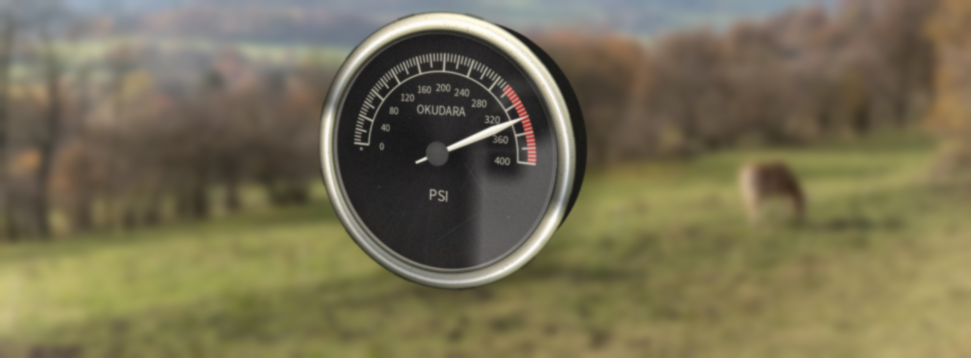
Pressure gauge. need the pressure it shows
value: 340 psi
